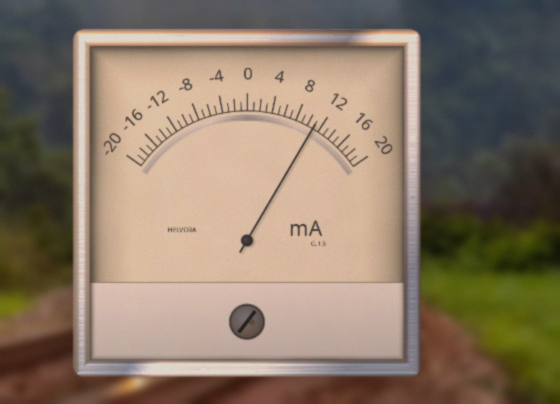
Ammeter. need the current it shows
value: 11 mA
